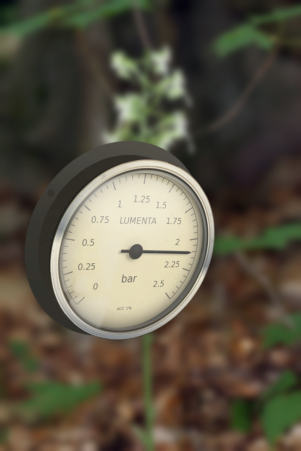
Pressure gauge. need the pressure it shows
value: 2.1 bar
